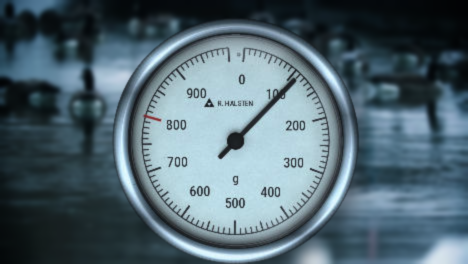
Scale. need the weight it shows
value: 110 g
